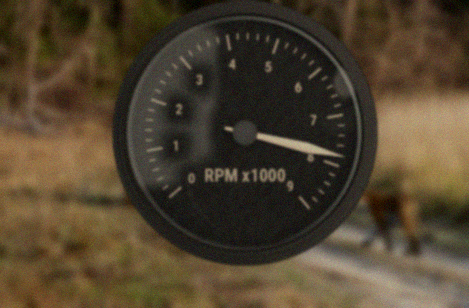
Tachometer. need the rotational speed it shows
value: 7800 rpm
